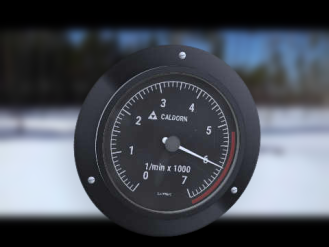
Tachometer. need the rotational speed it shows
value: 6000 rpm
